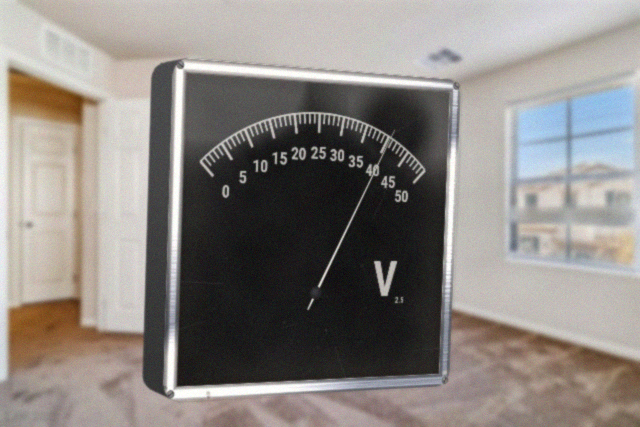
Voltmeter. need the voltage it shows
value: 40 V
